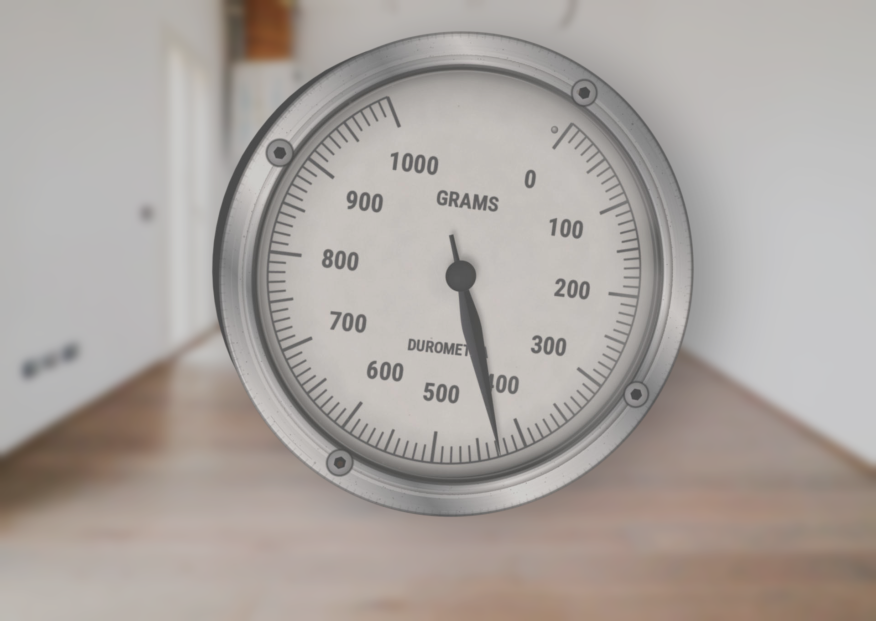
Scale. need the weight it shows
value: 430 g
